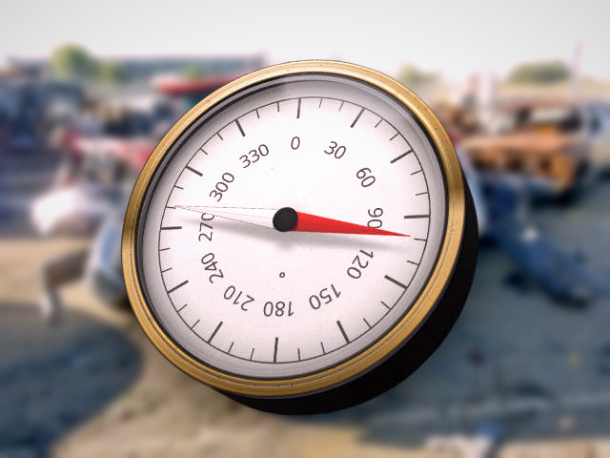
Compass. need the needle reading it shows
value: 100 °
